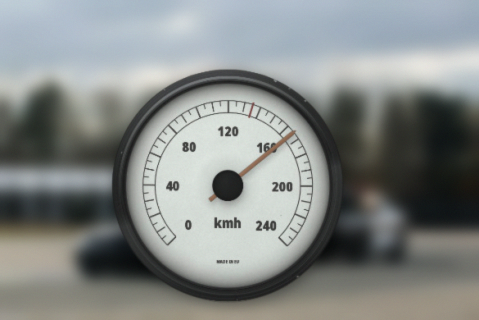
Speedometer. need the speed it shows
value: 165 km/h
